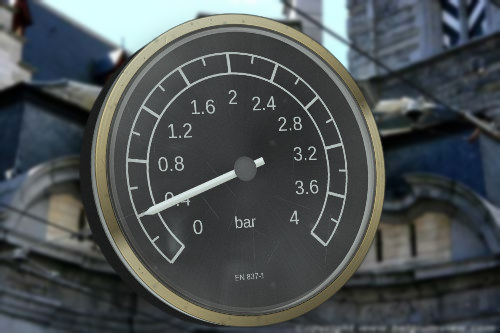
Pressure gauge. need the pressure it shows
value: 0.4 bar
